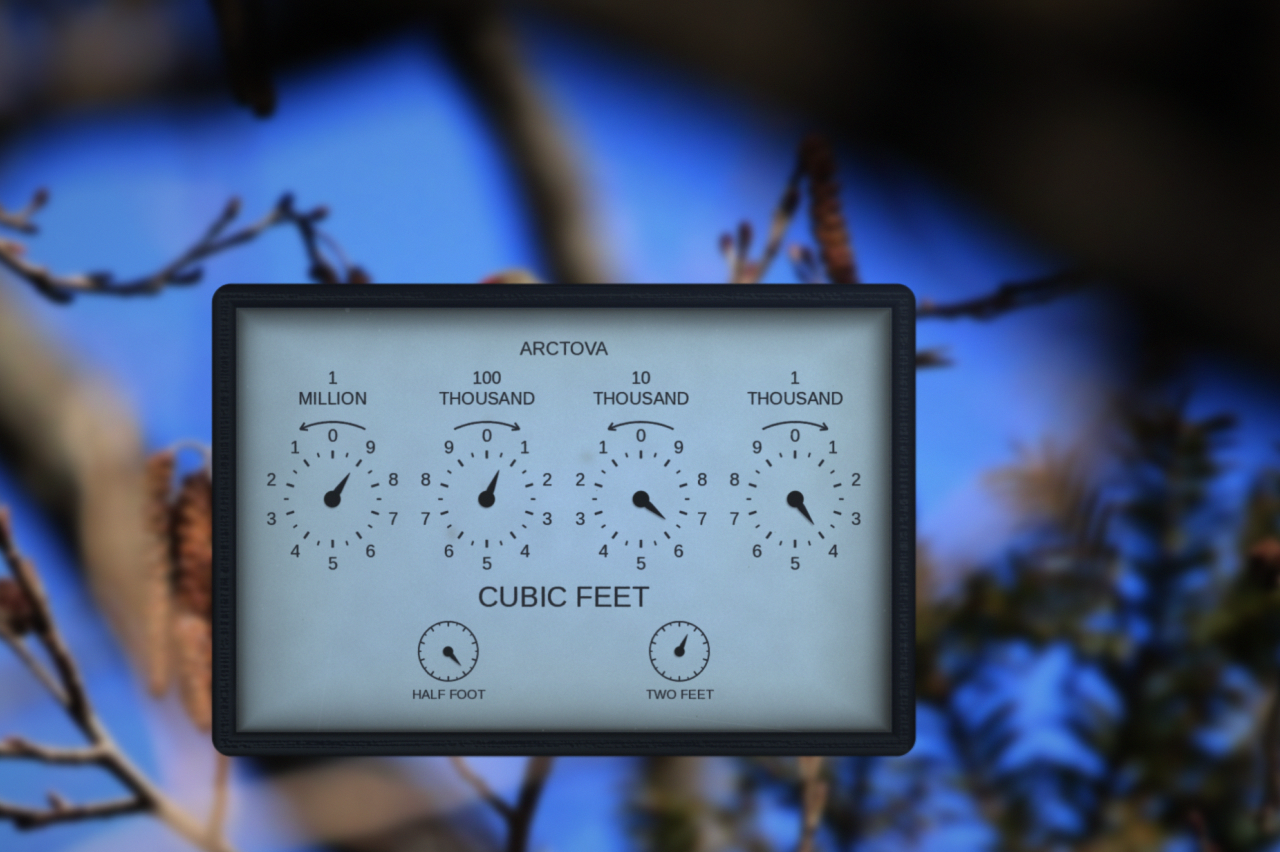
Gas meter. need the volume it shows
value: 906400 ft³
